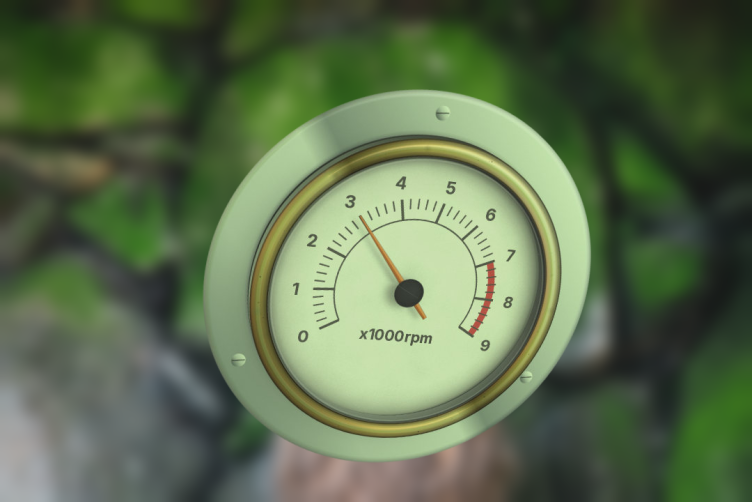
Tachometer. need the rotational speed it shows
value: 3000 rpm
